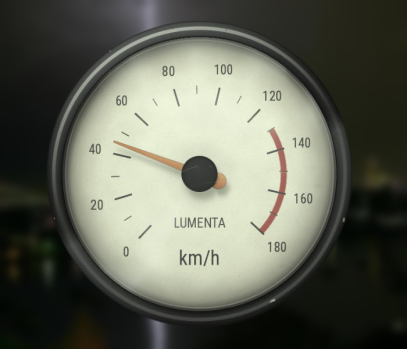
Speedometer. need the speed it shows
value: 45 km/h
